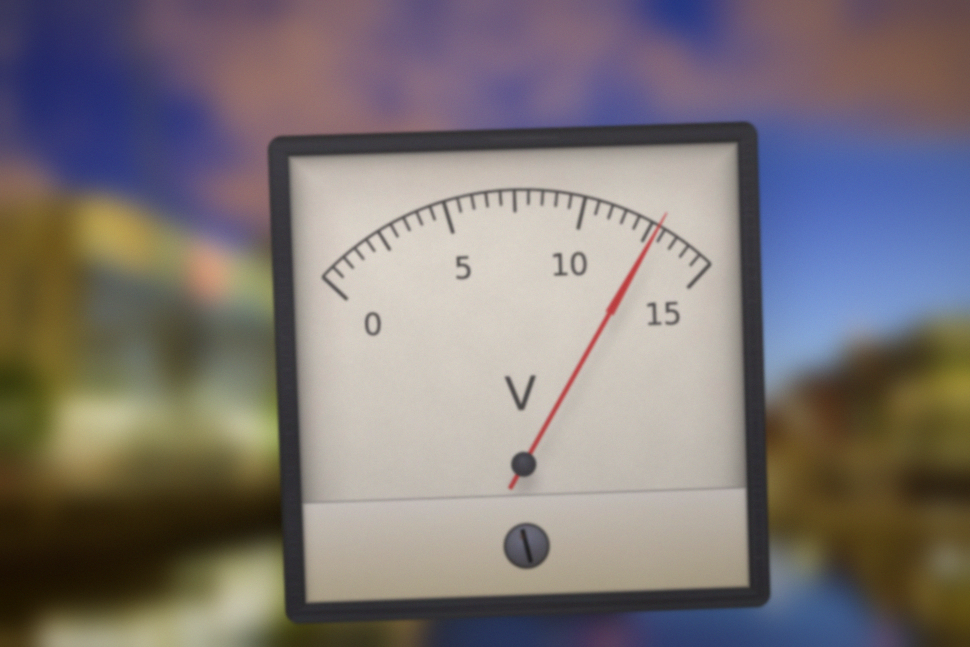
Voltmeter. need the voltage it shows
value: 12.75 V
